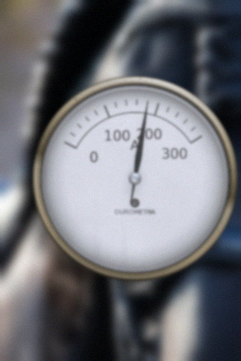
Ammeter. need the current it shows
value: 180 A
